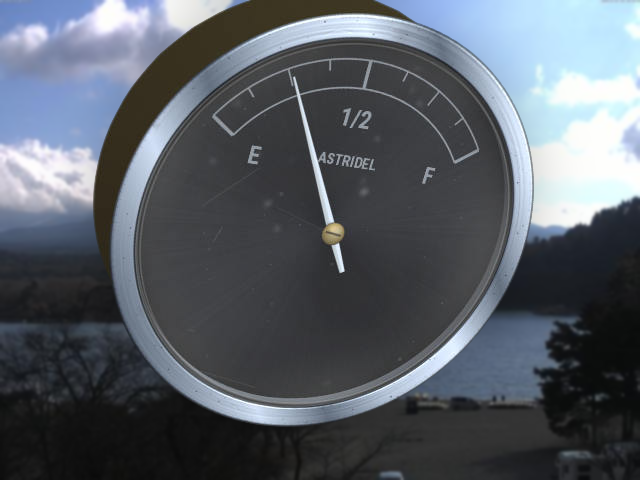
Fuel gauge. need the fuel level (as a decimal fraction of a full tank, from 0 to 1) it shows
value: 0.25
